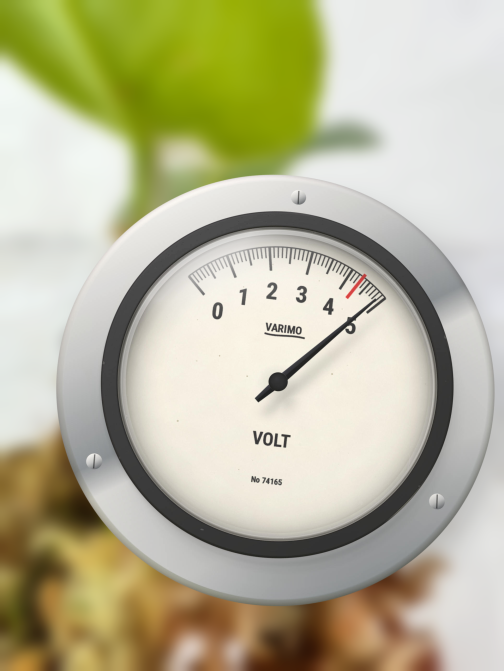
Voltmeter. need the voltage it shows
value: 4.9 V
